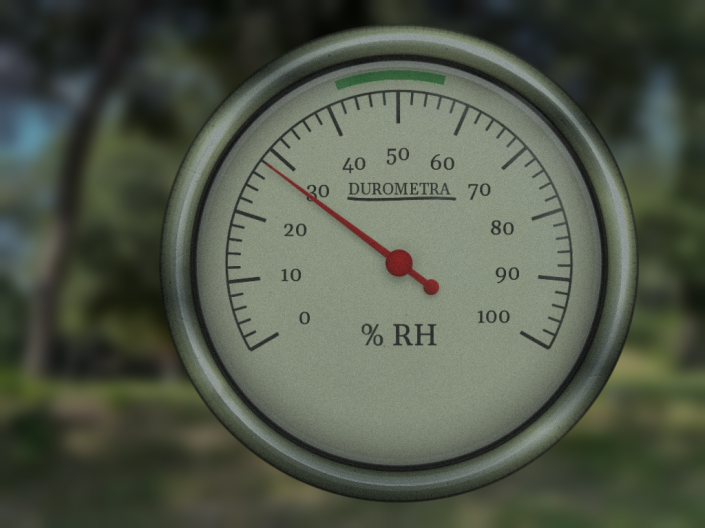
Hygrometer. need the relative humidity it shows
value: 28 %
